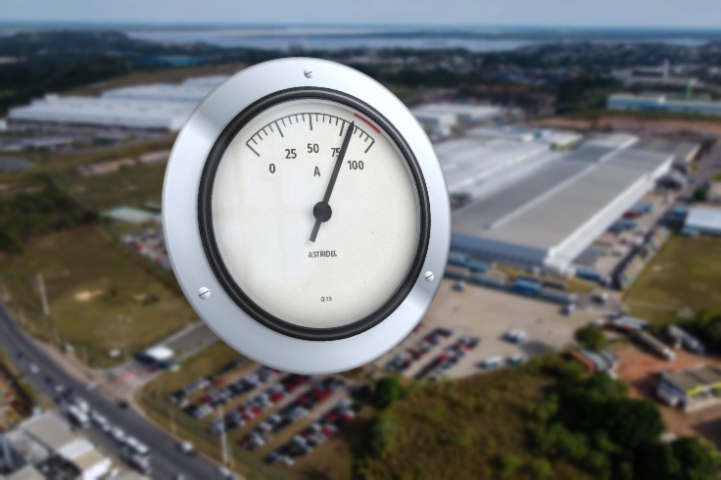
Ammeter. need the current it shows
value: 80 A
